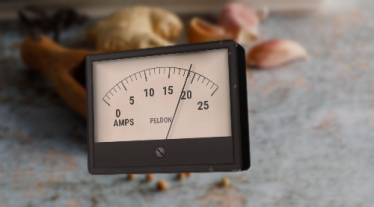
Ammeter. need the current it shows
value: 19 A
